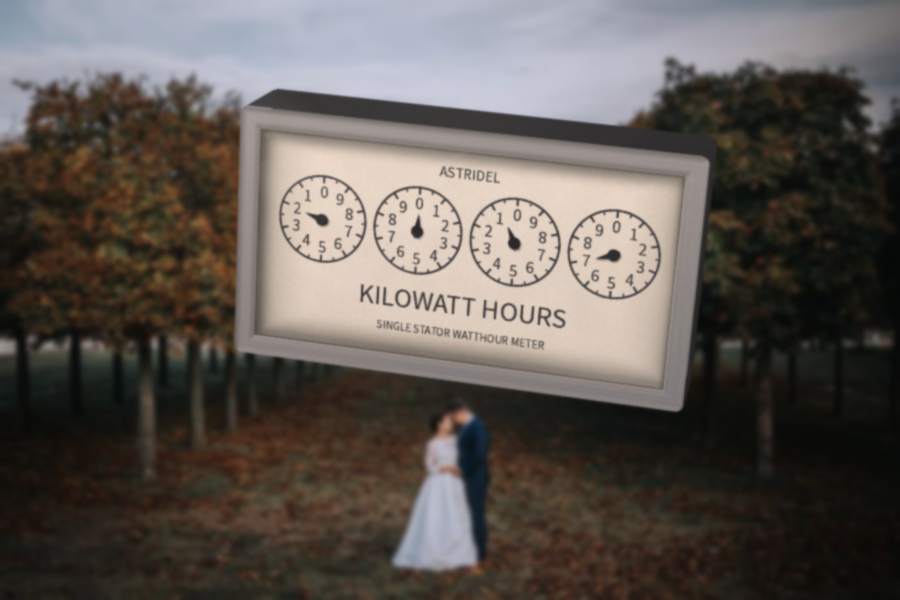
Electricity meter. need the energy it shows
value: 2007 kWh
